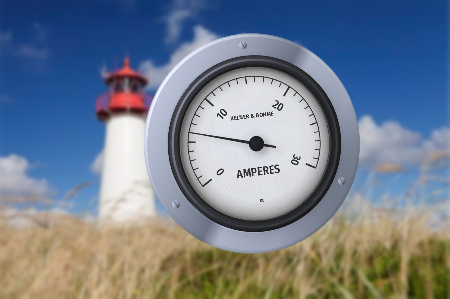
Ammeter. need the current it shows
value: 6 A
